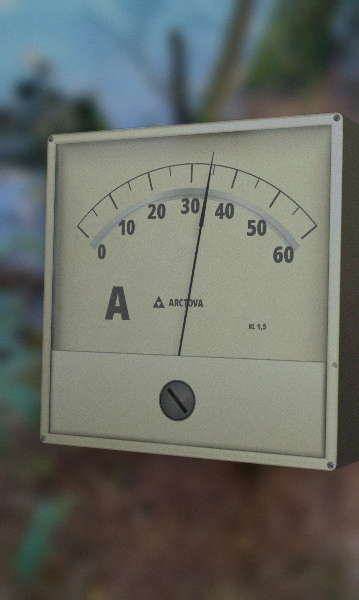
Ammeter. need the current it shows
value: 35 A
